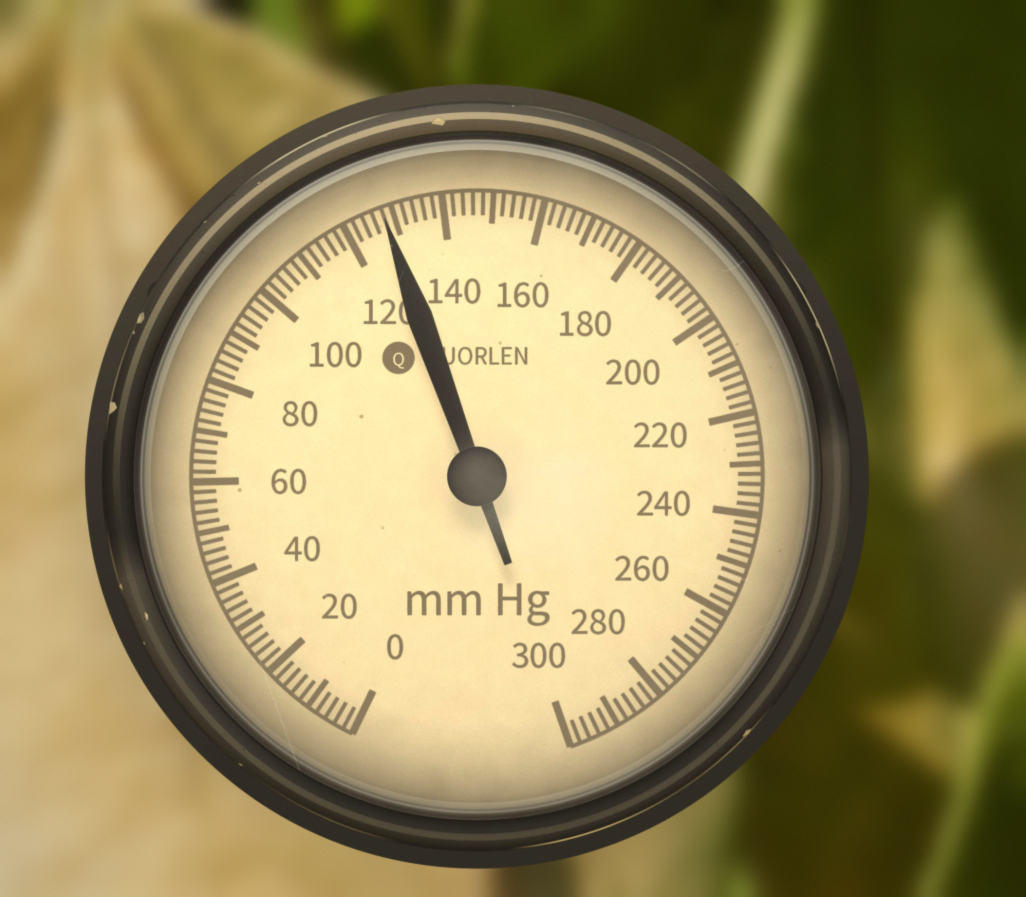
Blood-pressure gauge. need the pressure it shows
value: 128 mmHg
